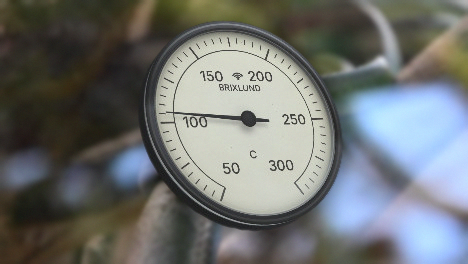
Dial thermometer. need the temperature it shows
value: 105 °C
